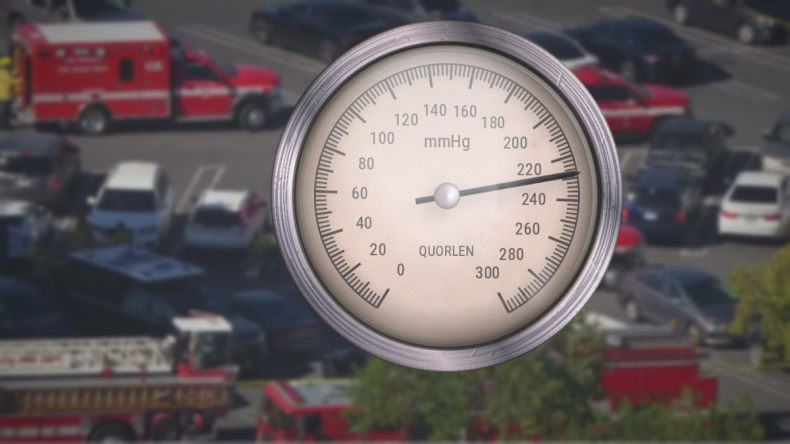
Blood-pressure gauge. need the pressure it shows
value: 228 mmHg
